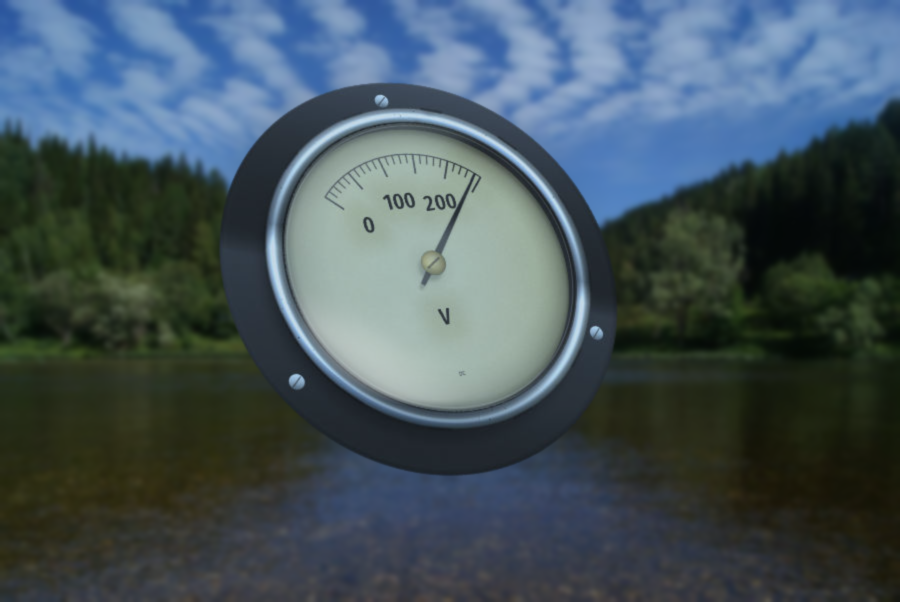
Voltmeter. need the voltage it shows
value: 240 V
